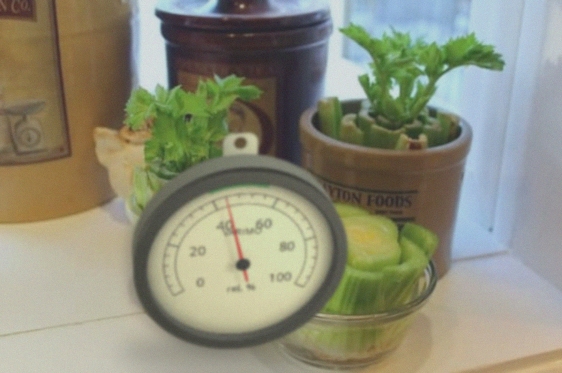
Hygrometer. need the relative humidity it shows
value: 44 %
